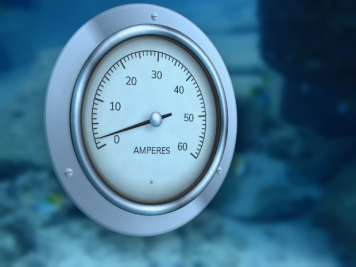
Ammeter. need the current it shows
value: 2 A
